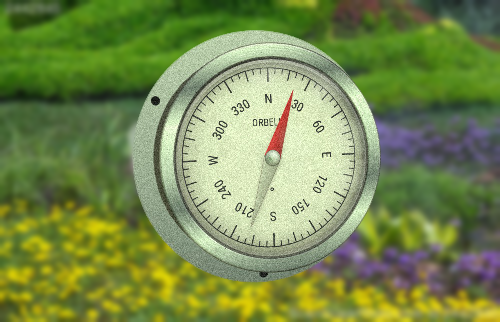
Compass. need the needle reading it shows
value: 20 °
